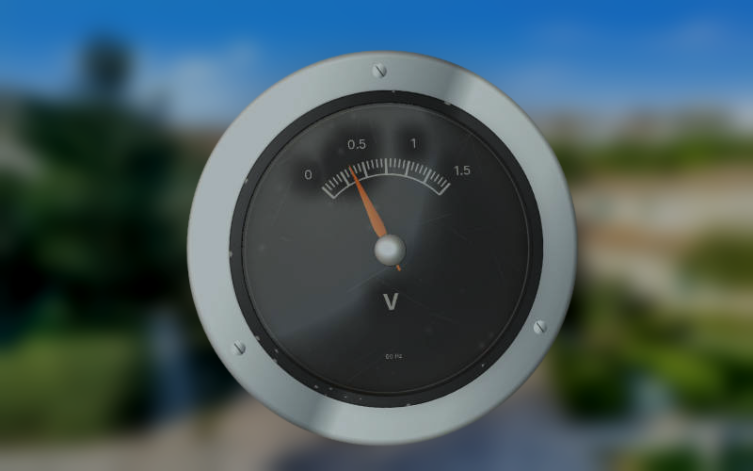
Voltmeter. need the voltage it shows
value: 0.35 V
